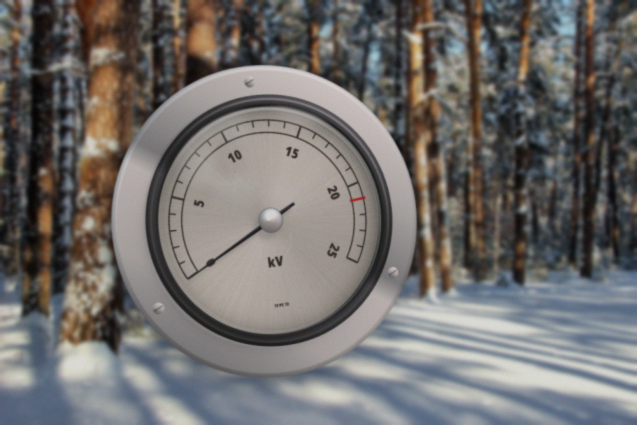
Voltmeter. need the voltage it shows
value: 0 kV
